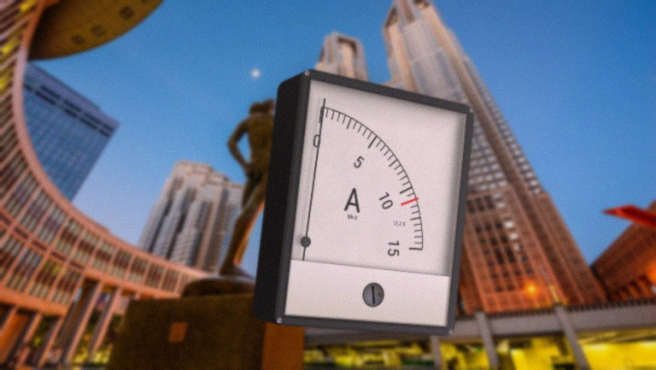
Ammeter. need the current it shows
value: 0 A
